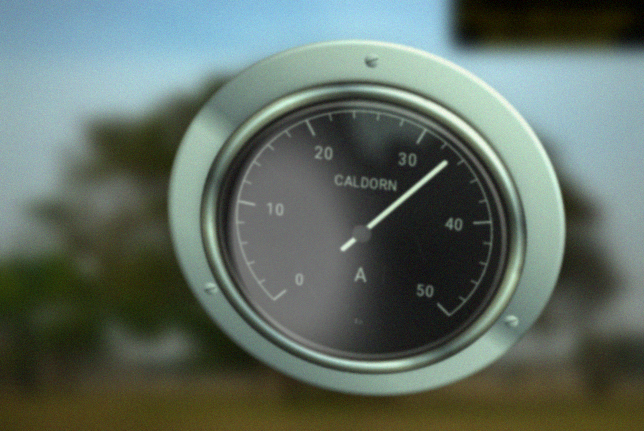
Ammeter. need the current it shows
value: 33 A
